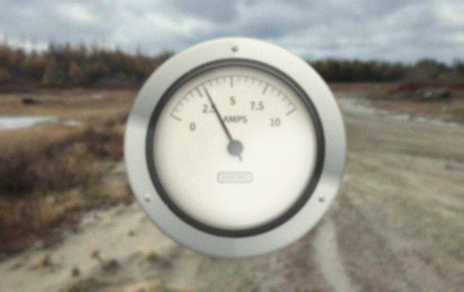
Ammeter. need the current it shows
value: 3 A
